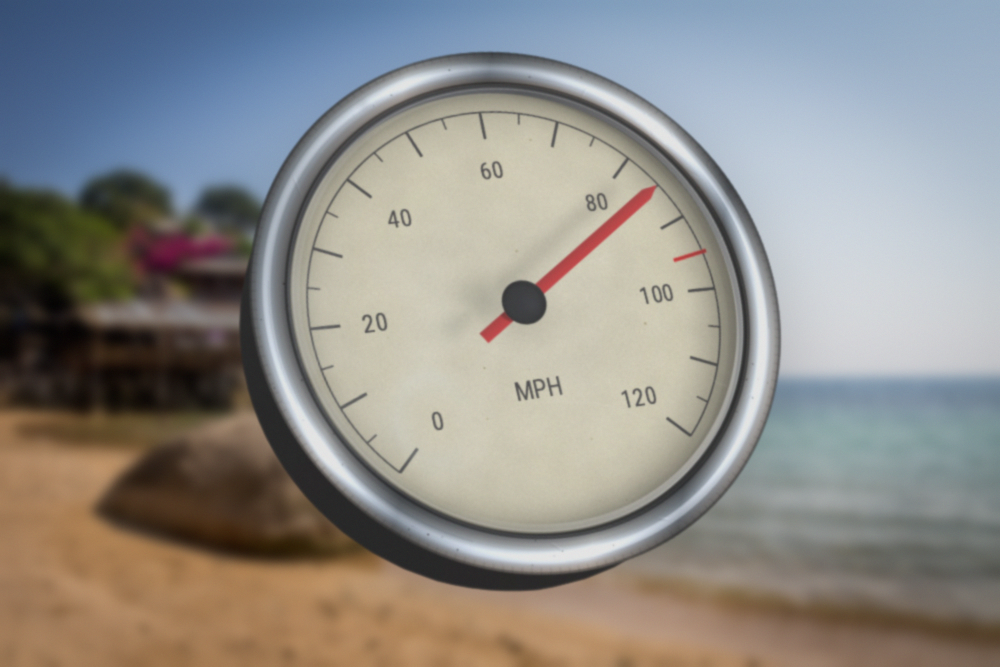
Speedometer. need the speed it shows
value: 85 mph
